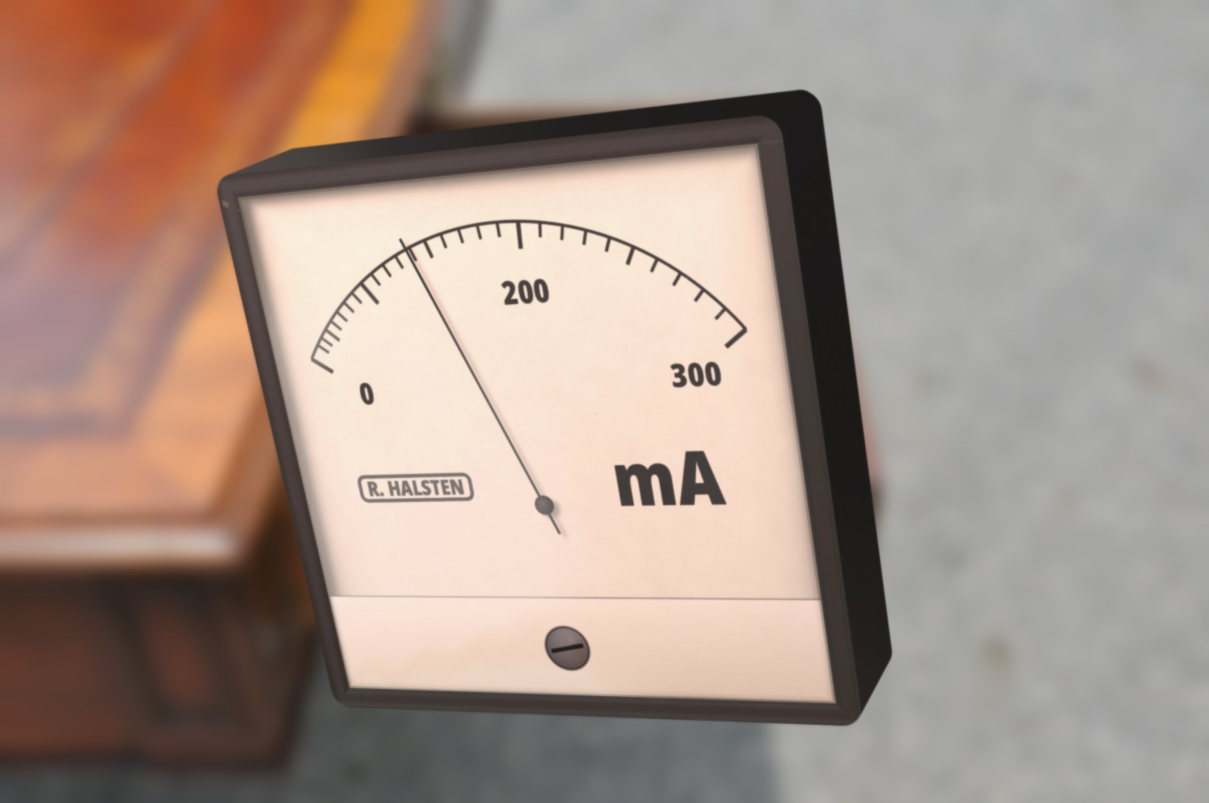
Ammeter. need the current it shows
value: 140 mA
